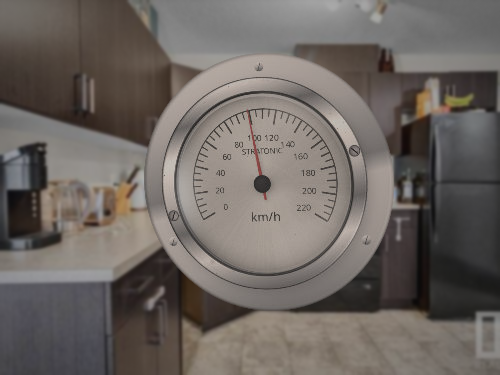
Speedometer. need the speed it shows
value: 100 km/h
